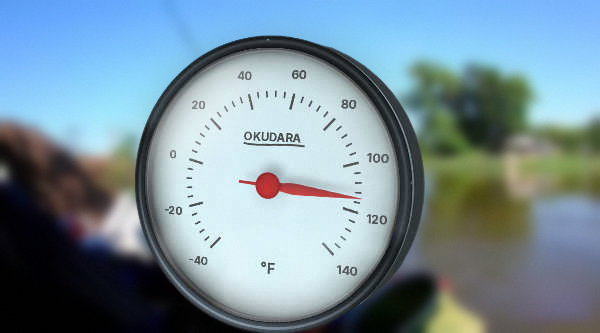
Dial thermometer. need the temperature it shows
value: 114 °F
